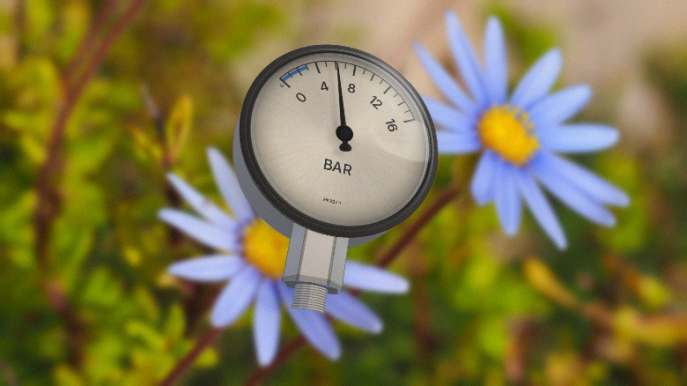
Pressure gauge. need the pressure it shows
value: 6 bar
